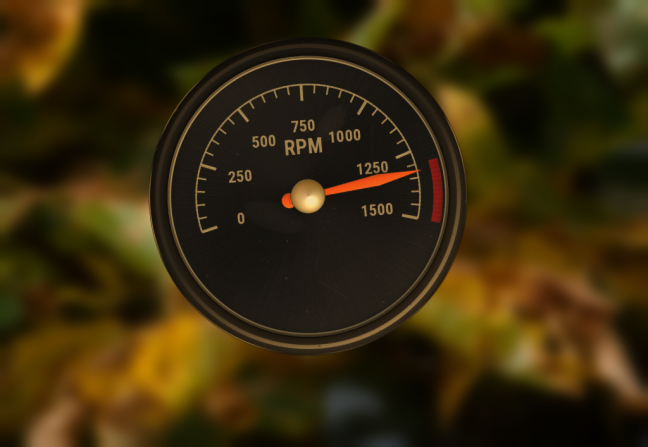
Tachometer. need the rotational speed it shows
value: 1325 rpm
